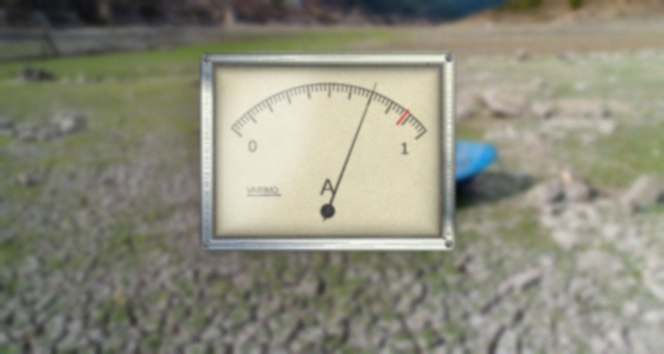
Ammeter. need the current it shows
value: 0.7 A
